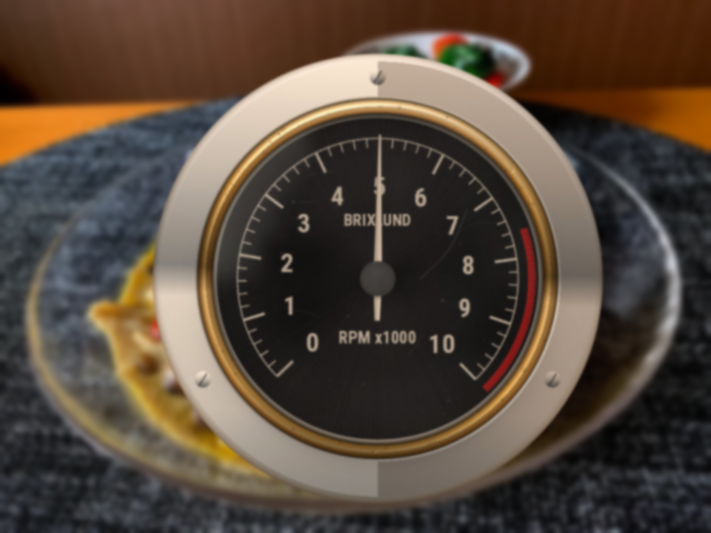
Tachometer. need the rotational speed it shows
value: 5000 rpm
